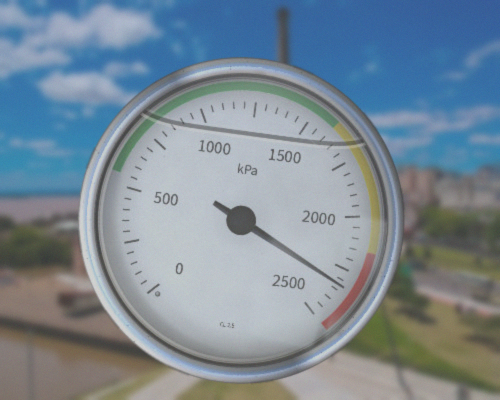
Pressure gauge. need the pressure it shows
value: 2325 kPa
